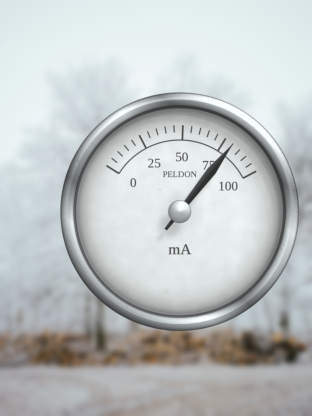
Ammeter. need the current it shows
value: 80 mA
